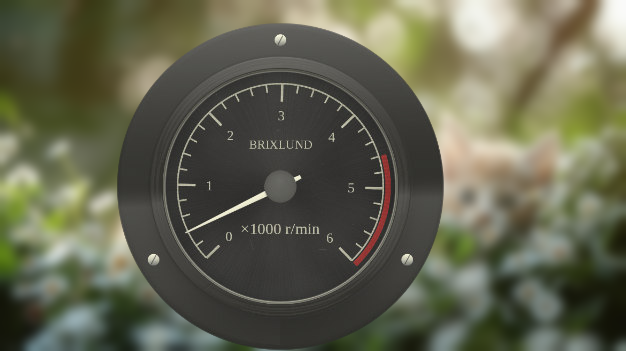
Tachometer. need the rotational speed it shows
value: 400 rpm
